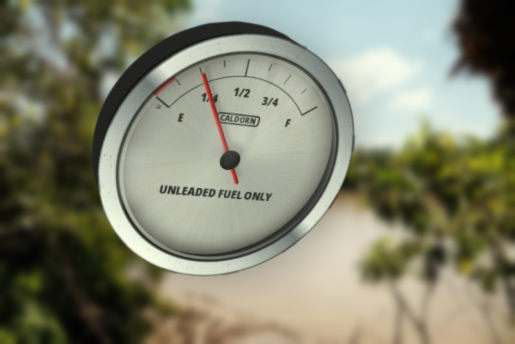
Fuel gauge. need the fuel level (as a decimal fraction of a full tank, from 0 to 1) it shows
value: 0.25
